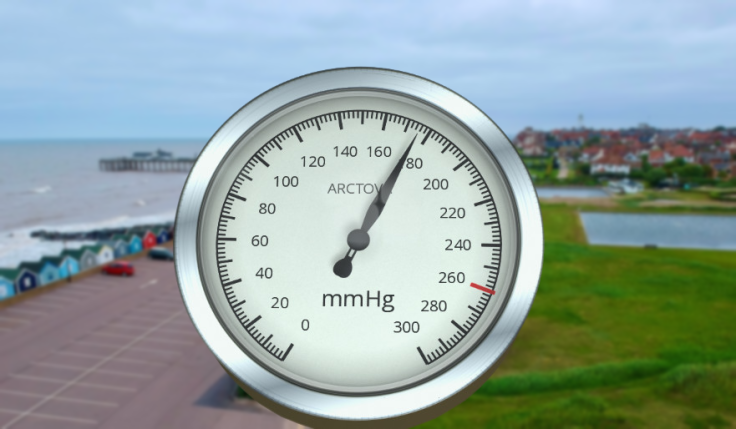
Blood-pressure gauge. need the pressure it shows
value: 176 mmHg
